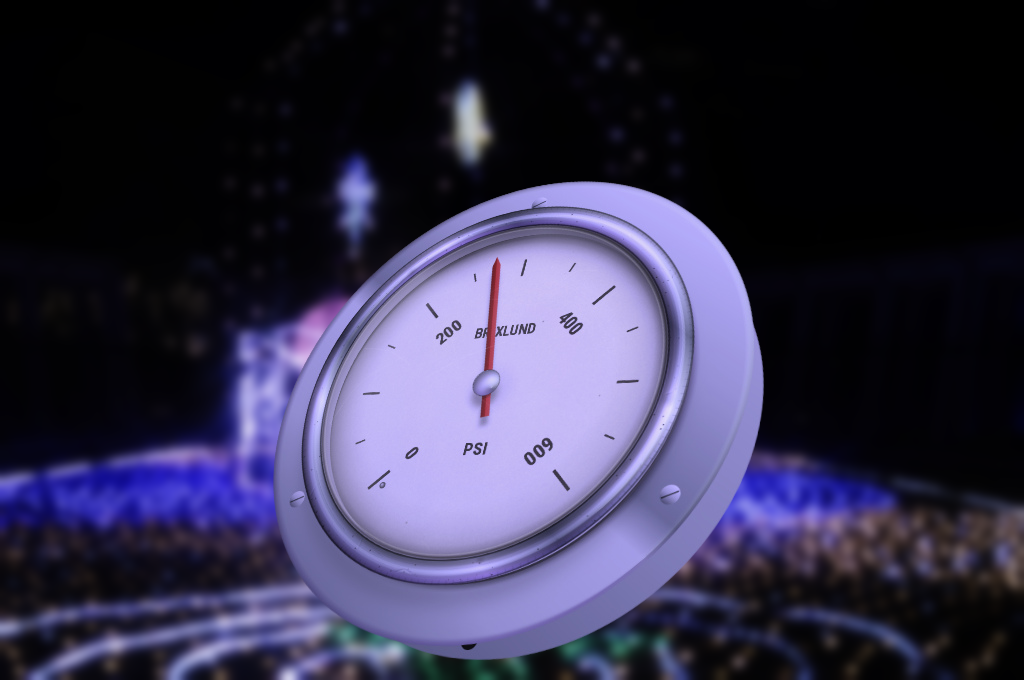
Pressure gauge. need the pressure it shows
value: 275 psi
